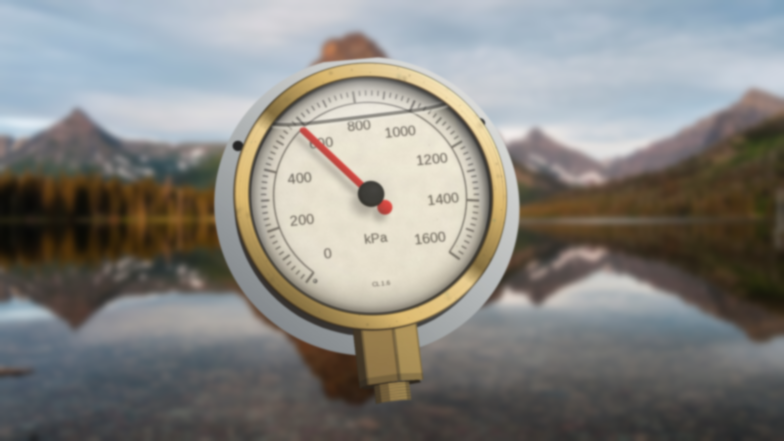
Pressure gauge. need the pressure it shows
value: 580 kPa
